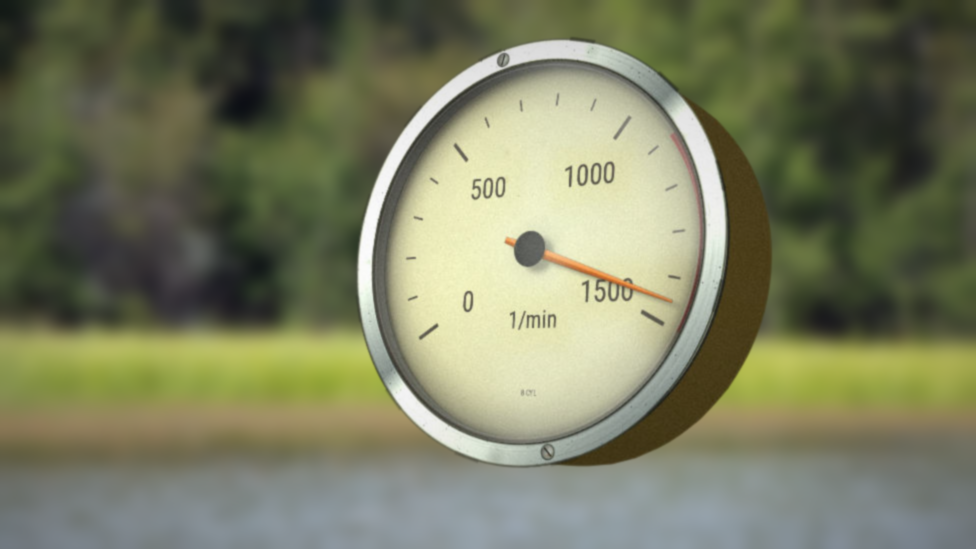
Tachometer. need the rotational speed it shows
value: 1450 rpm
